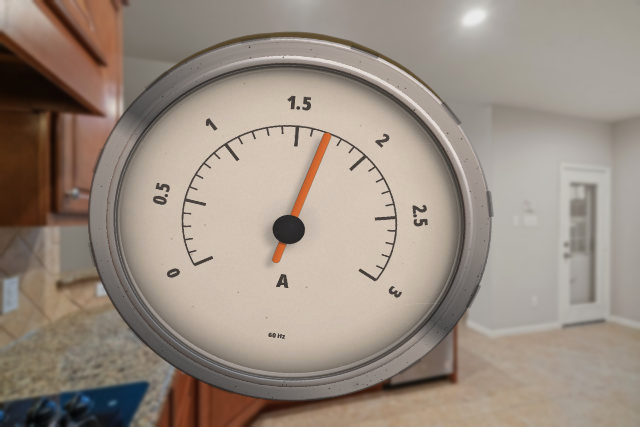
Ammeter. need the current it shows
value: 1.7 A
